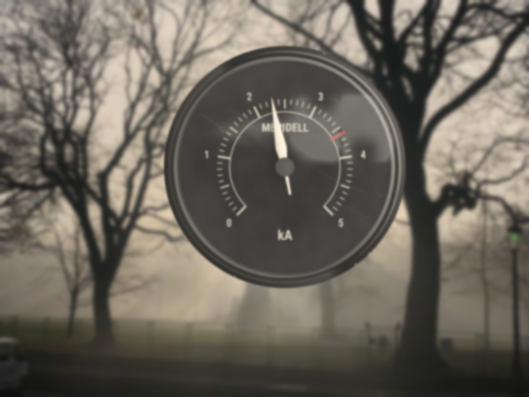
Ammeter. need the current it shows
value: 2.3 kA
